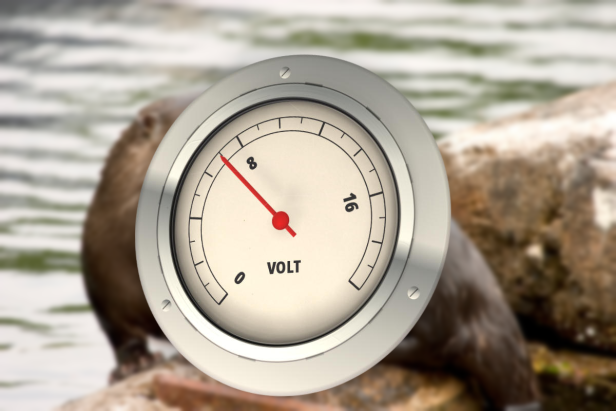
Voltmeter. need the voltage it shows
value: 7 V
